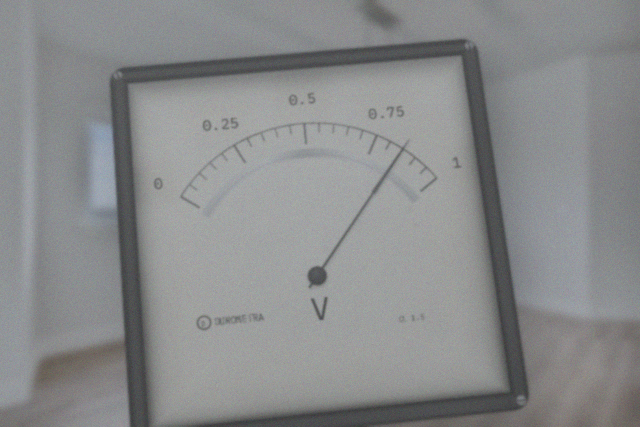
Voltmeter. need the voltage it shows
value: 0.85 V
